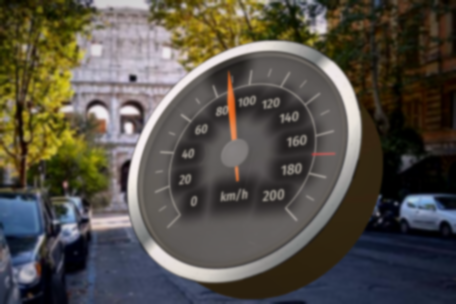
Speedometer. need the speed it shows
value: 90 km/h
